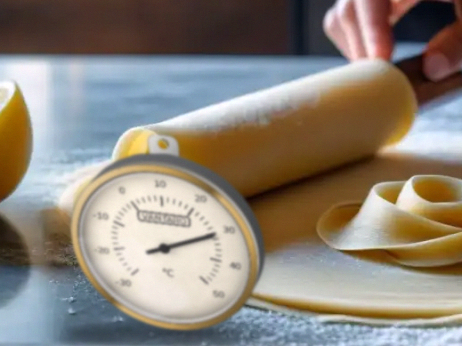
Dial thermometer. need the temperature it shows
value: 30 °C
